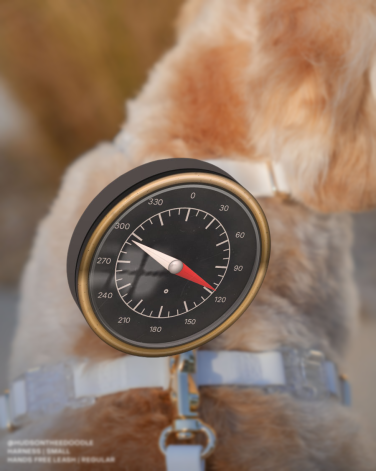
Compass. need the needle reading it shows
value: 115 °
